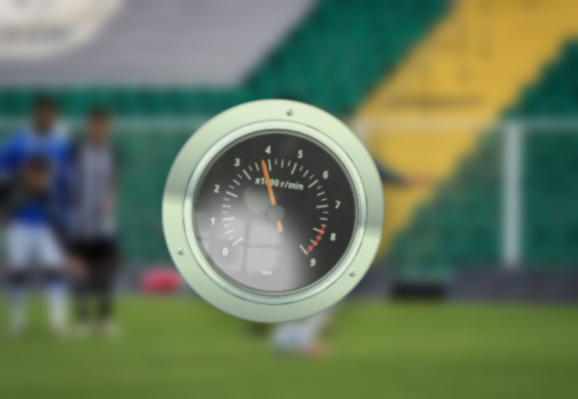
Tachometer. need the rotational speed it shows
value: 3750 rpm
